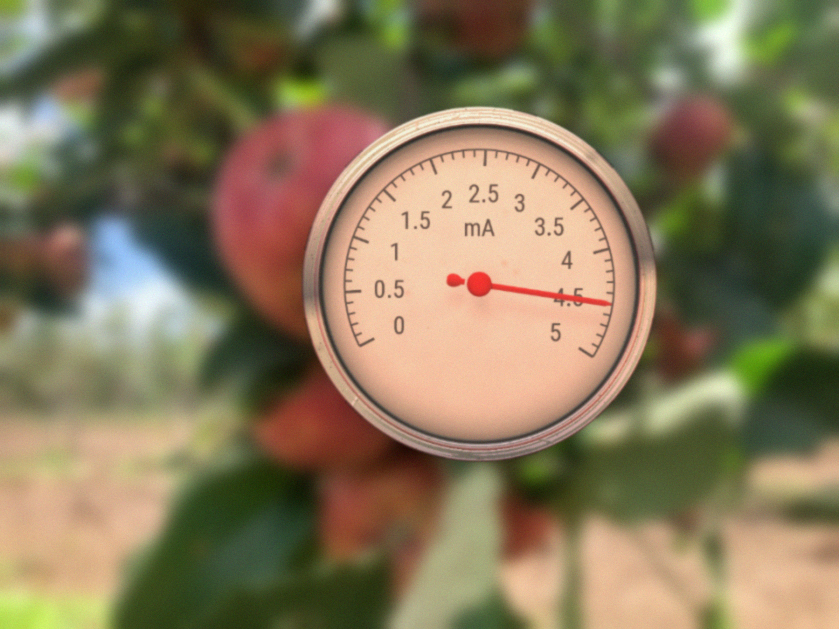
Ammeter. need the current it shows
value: 4.5 mA
